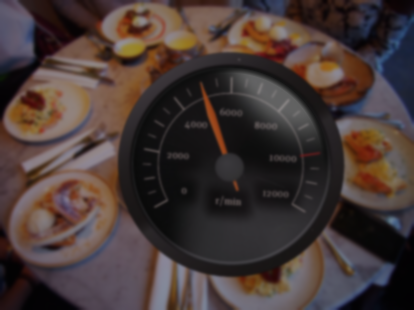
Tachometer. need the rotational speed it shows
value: 5000 rpm
